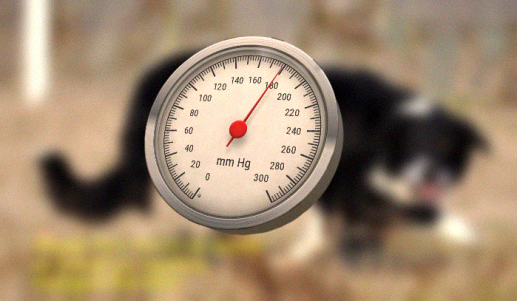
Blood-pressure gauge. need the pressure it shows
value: 180 mmHg
